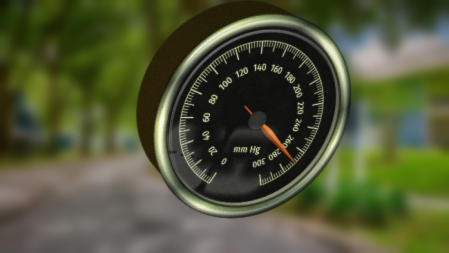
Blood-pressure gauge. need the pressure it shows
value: 270 mmHg
